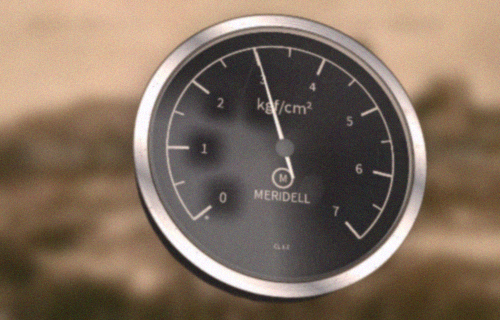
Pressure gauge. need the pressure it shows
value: 3 kg/cm²
